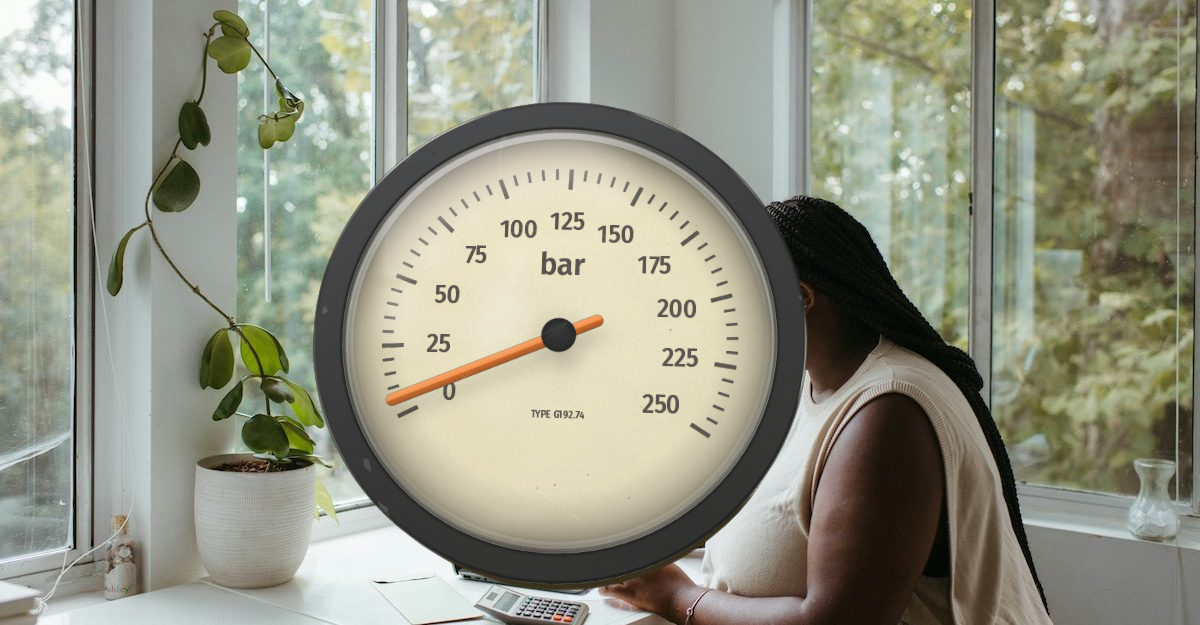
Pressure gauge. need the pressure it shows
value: 5 bar
